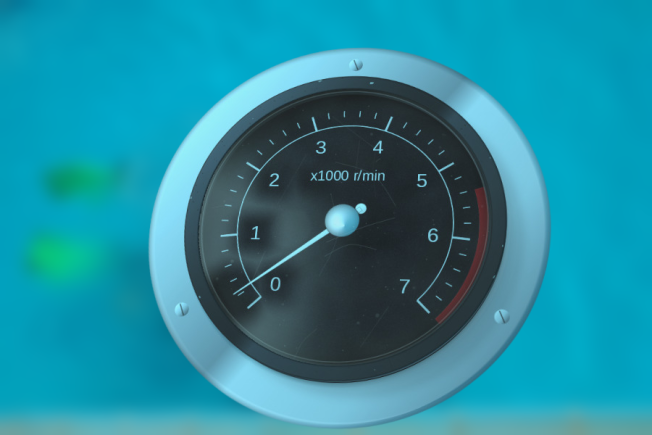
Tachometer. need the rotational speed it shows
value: 200 rpm
